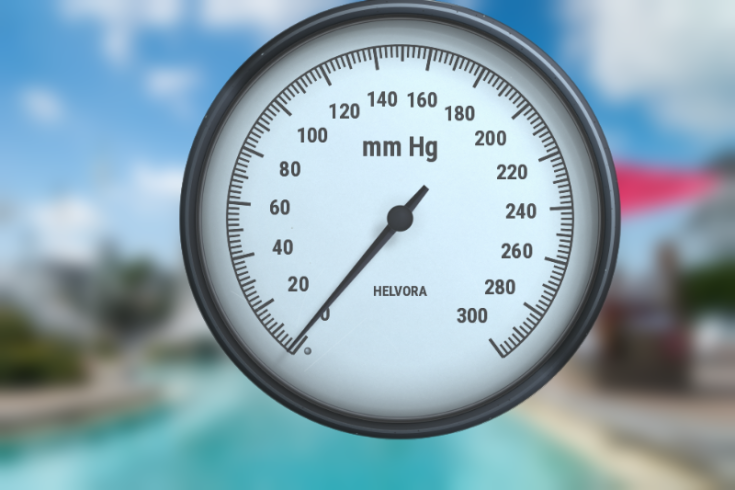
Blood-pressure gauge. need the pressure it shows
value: 2 mmHg
